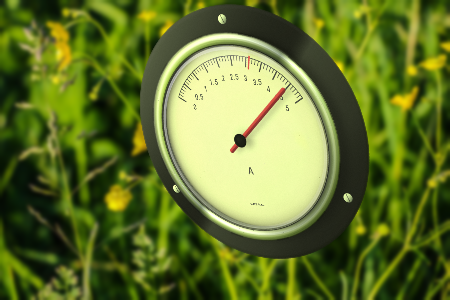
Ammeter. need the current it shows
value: 4.5 A
